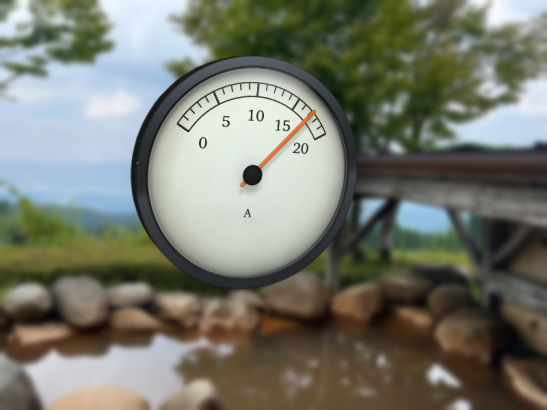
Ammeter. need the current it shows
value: 17 A
